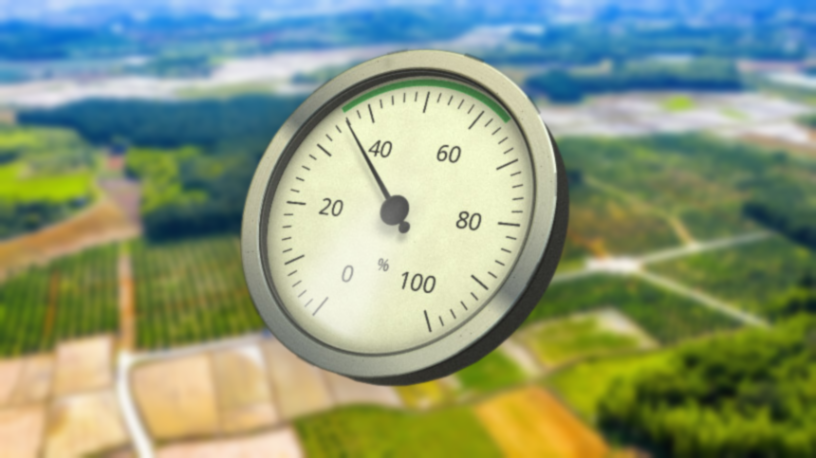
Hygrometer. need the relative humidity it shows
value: 36 %
